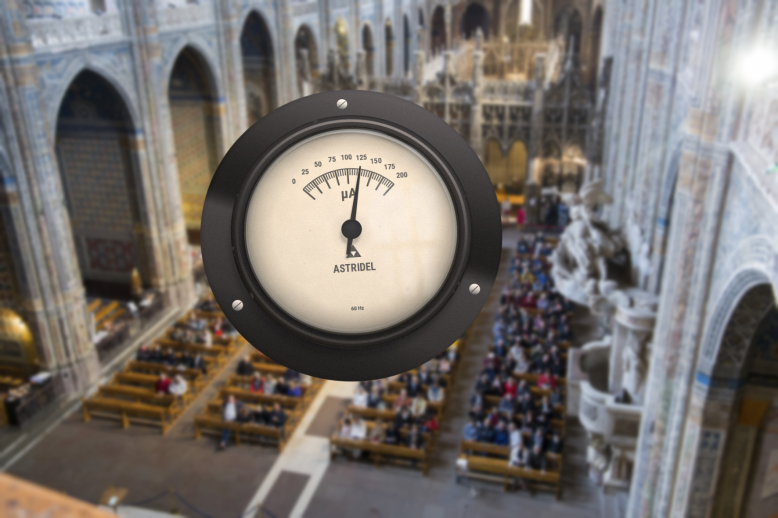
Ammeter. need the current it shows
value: 125 µA
